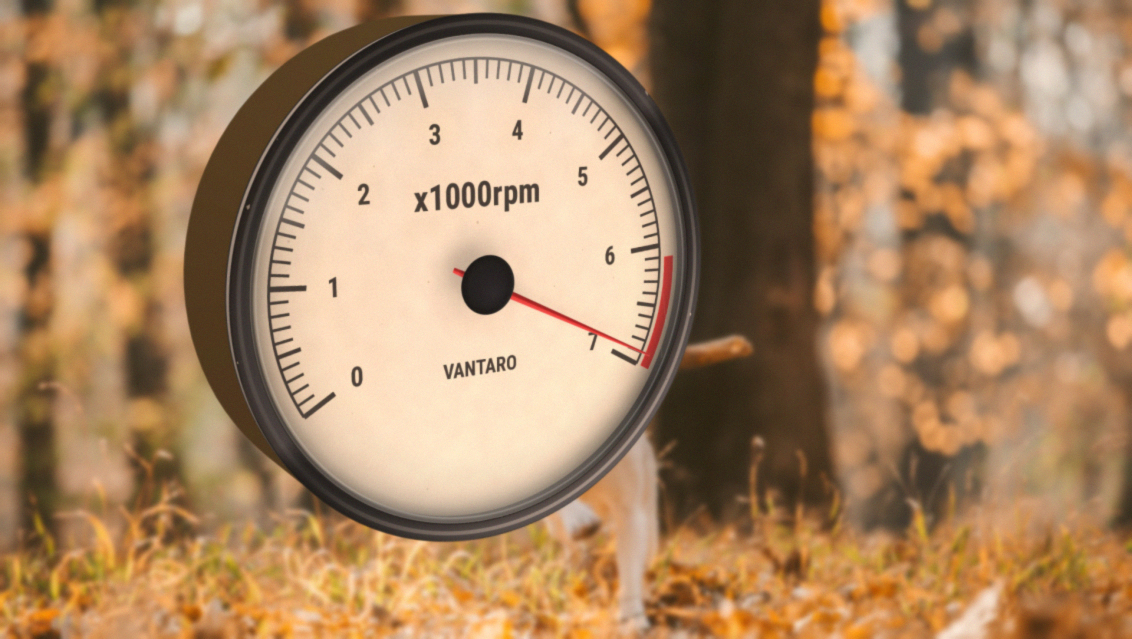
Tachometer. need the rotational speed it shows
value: 6900 rpm
